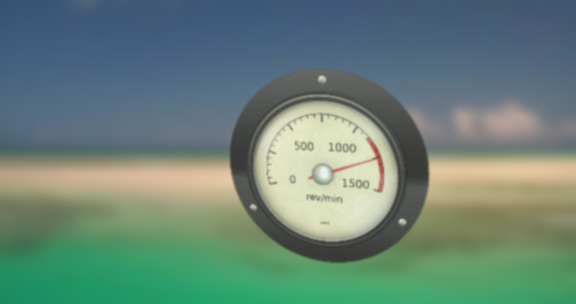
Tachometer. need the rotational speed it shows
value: 1250 rpm
